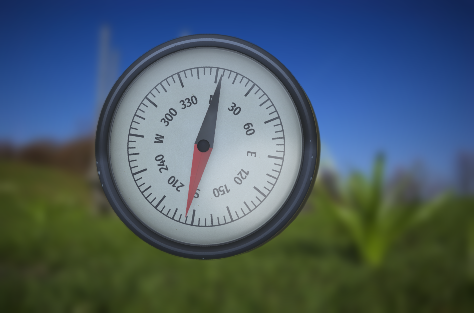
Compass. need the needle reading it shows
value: 185 °
